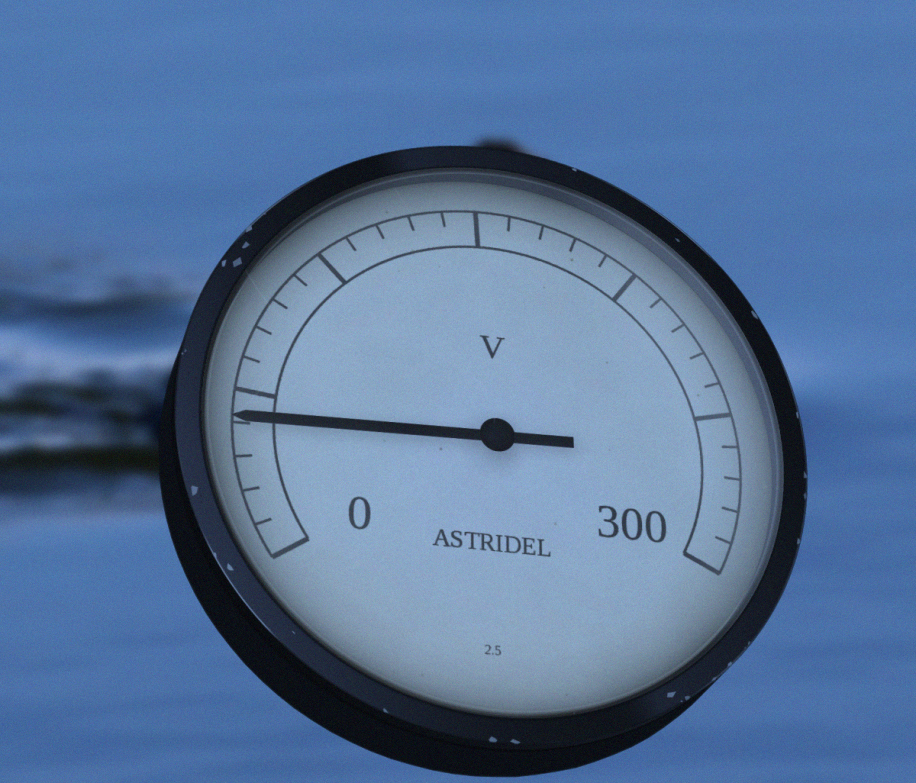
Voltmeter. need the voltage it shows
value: 40 V
